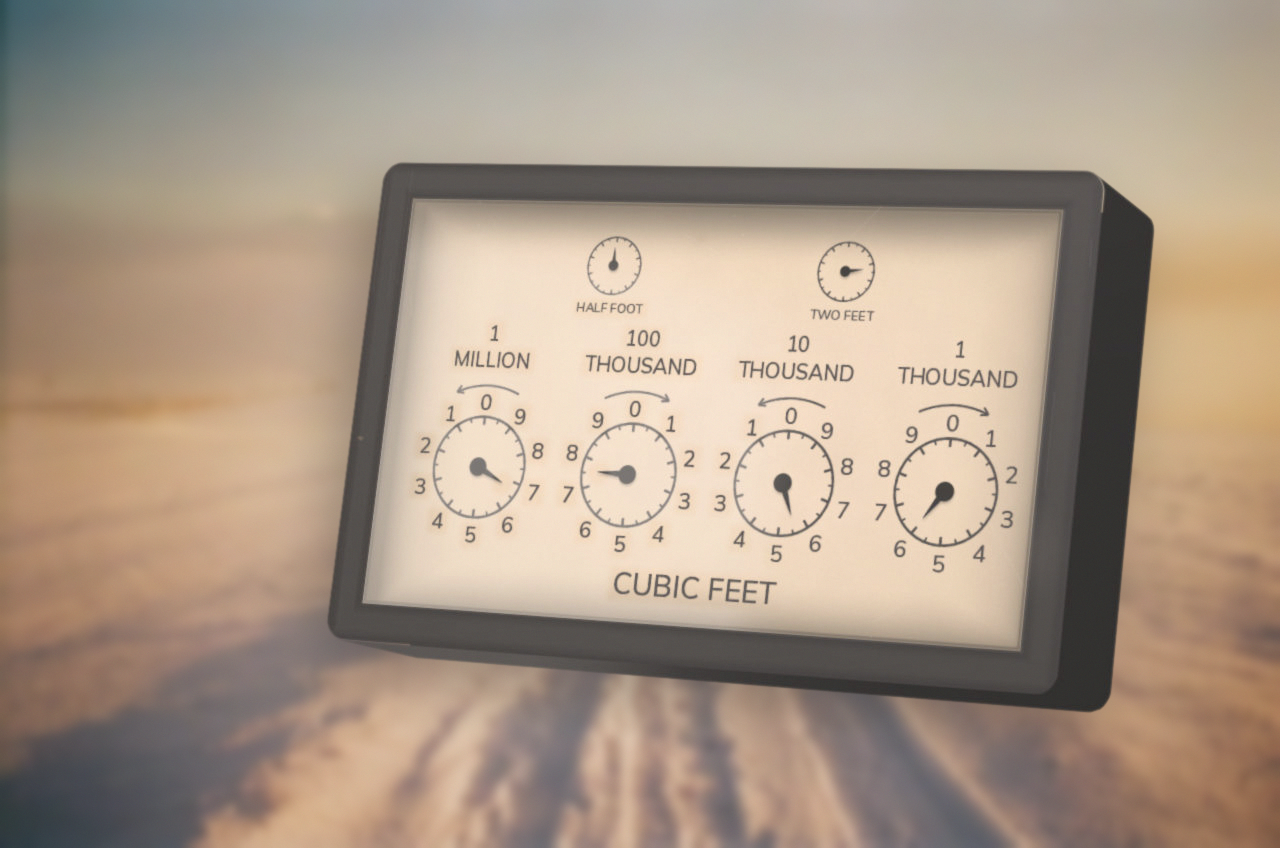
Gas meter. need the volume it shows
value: 675600 ft³
